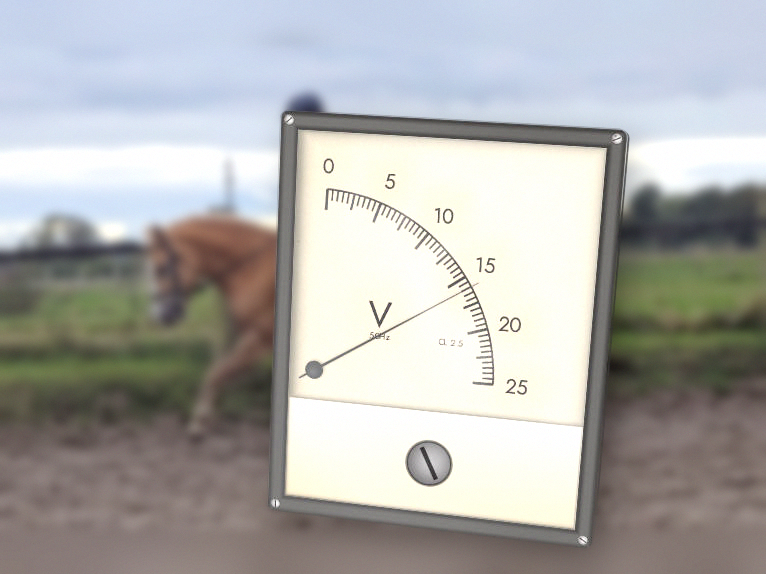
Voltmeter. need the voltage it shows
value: 16 V
